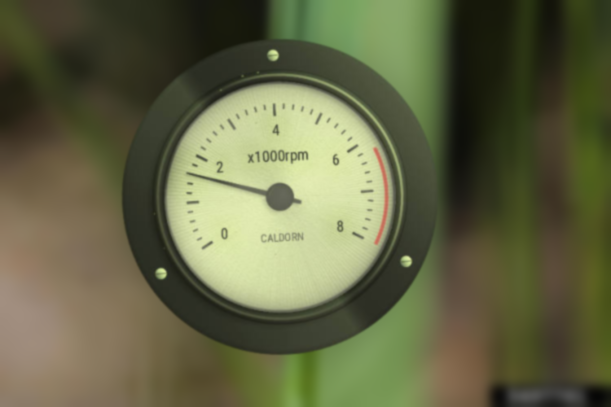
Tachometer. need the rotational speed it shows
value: 1600 rpm
